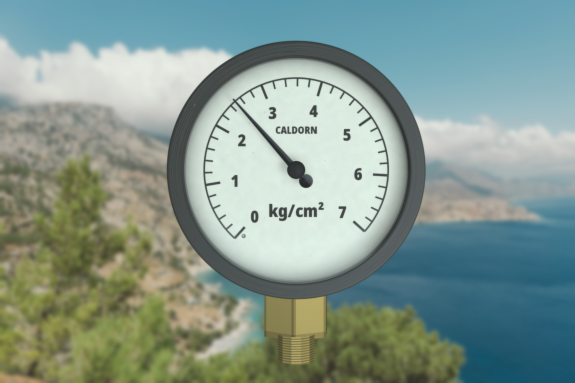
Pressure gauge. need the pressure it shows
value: 2.5 kg/cm²
